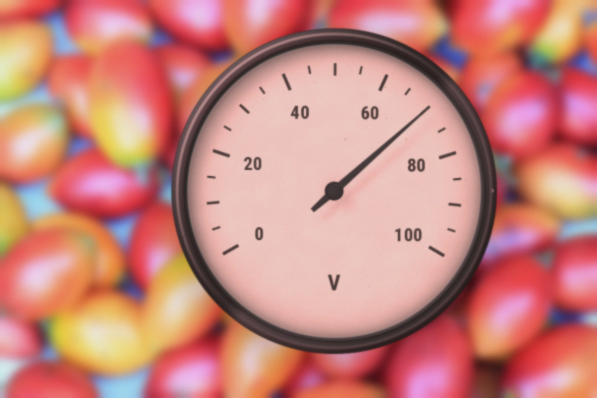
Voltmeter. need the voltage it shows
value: 70 V
